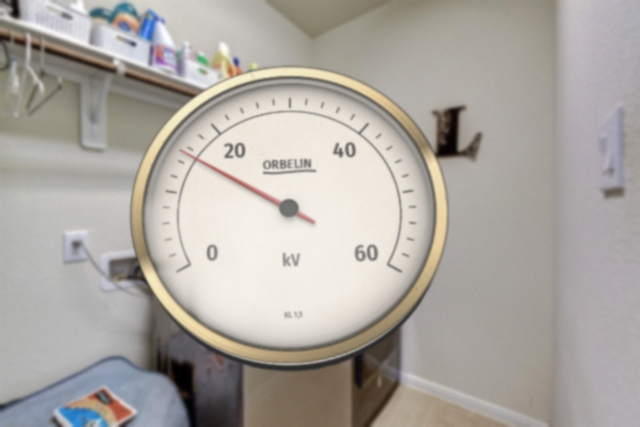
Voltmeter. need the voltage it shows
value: 15 kV
